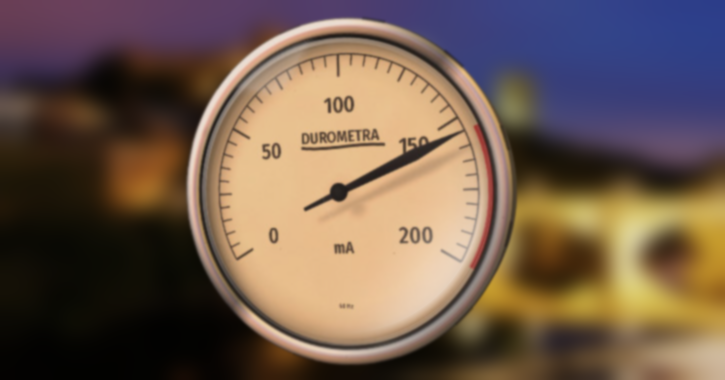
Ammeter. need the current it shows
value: 155 mA
